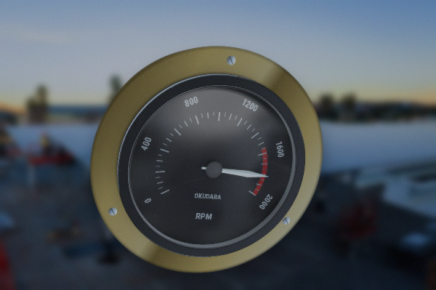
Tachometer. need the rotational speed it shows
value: 1800 rpm
